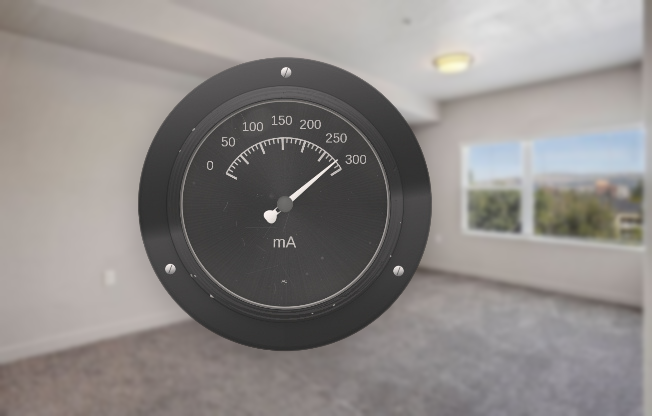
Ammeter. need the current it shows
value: 280 mA
